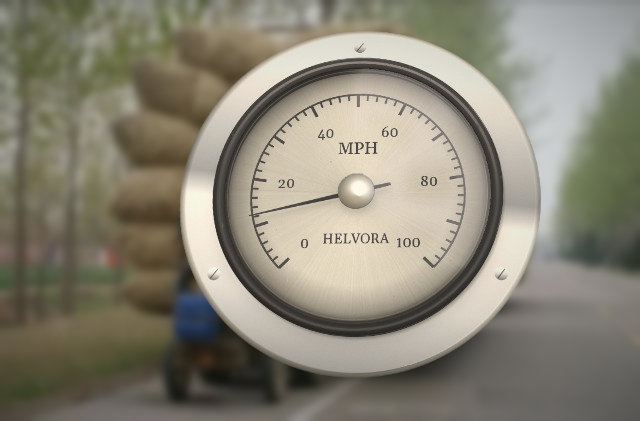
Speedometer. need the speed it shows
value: 12 mph
